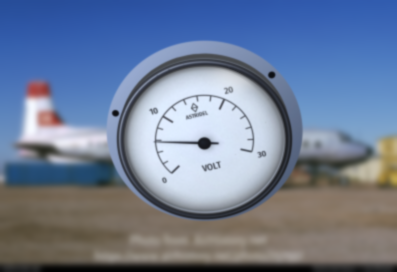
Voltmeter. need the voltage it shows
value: 6 V
